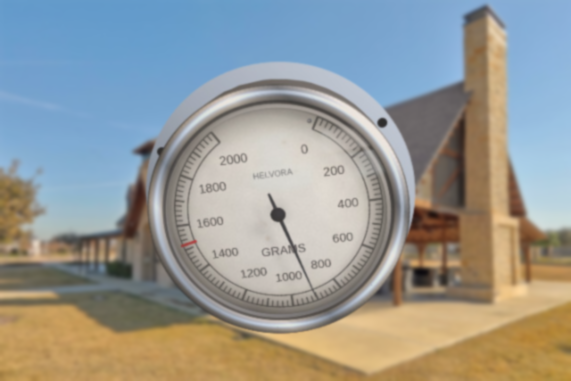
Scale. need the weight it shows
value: 900 g
